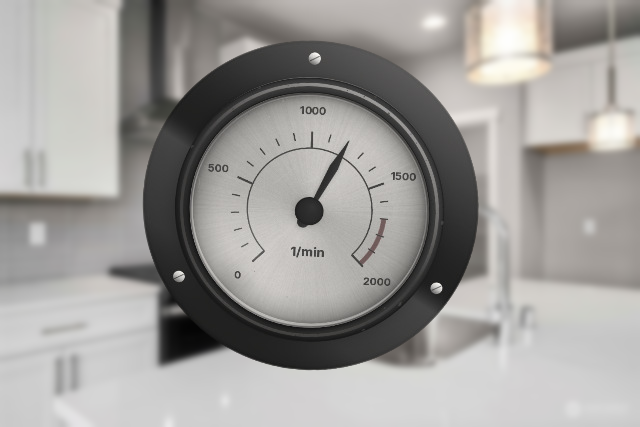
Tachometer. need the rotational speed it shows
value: 1200 rpm
